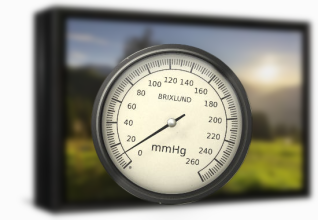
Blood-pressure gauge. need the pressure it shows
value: 10 mmHg
